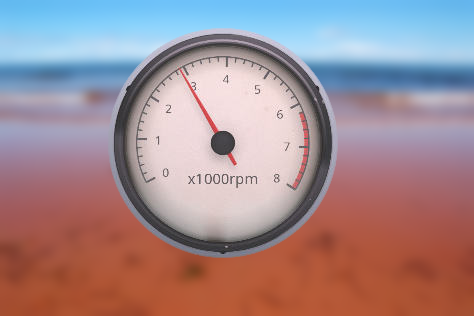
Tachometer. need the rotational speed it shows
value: 2900 rpm
